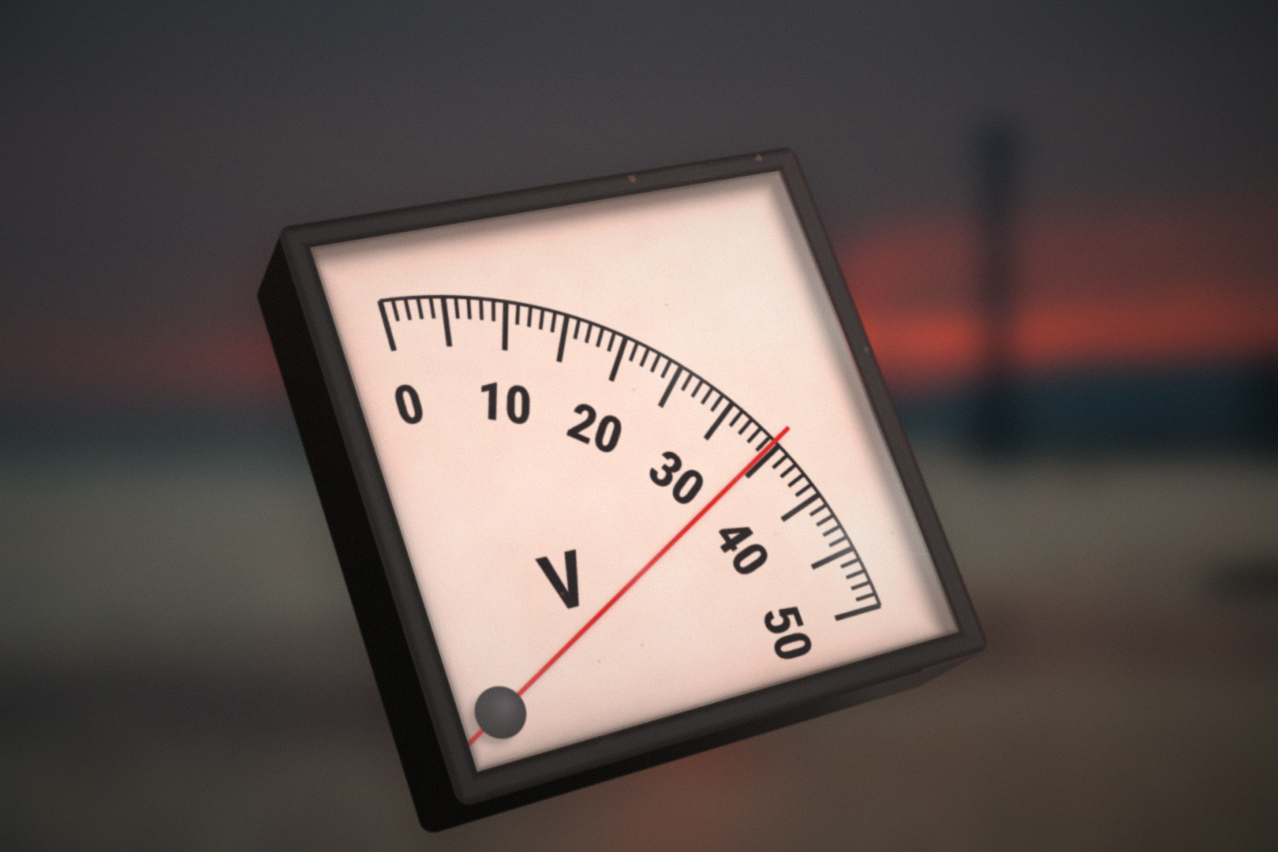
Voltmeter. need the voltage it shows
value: 34.5 V
